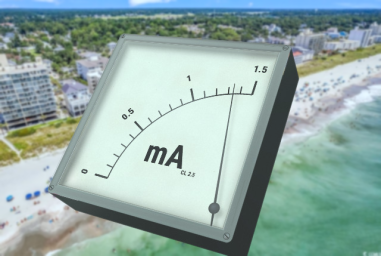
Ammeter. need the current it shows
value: 1.35 mA
